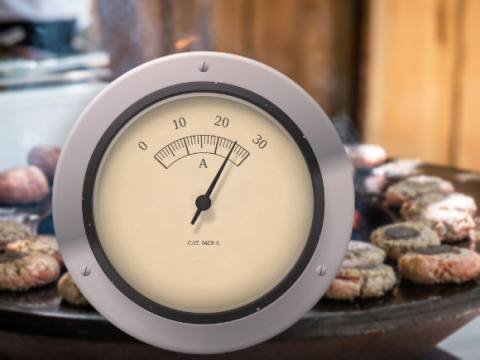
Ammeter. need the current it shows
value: 25 A
